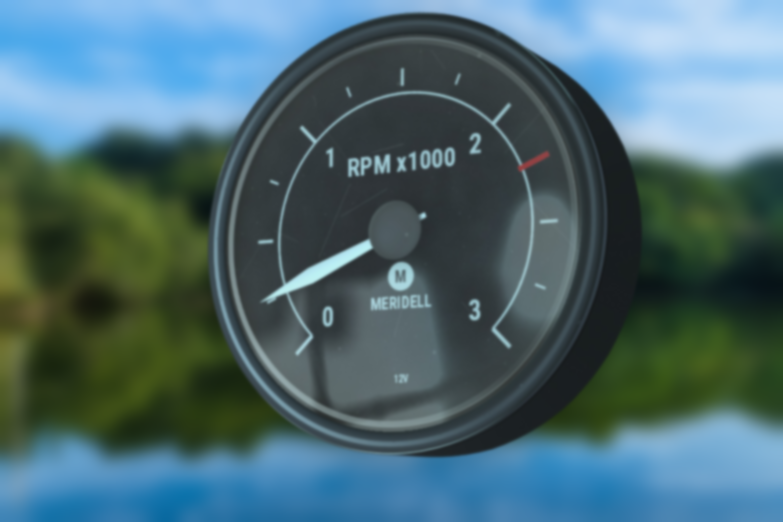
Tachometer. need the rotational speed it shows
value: 250 rpm
